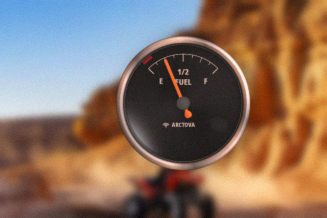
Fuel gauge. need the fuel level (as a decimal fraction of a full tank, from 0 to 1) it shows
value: 0.25
